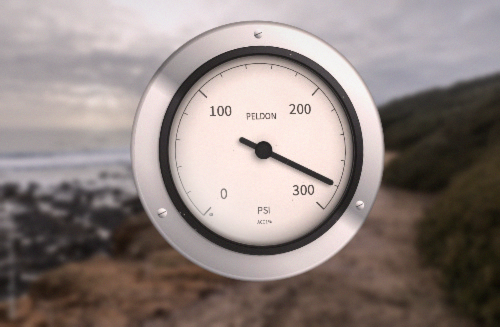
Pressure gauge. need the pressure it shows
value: 280 psi
